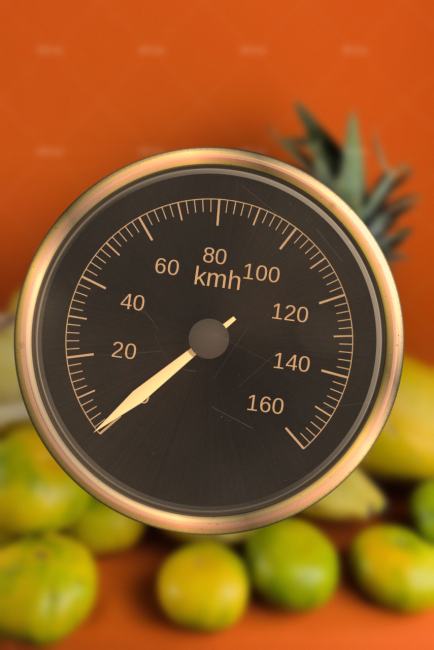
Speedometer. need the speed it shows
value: 1 km/h
